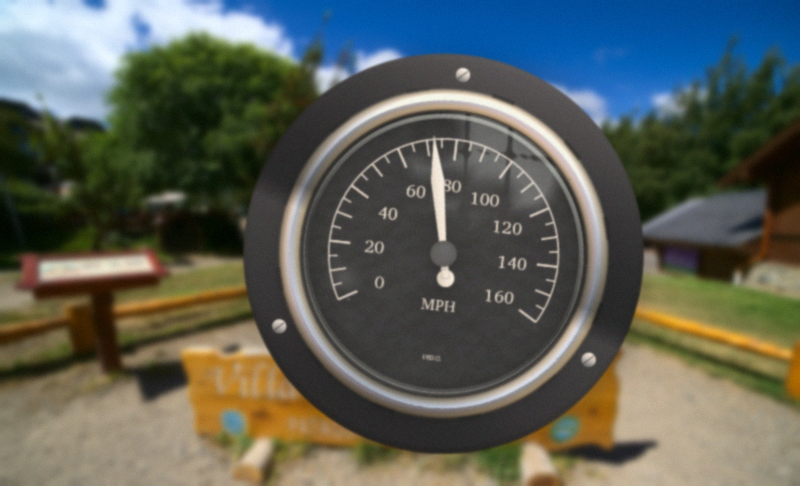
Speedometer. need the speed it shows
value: 72.5 mph
